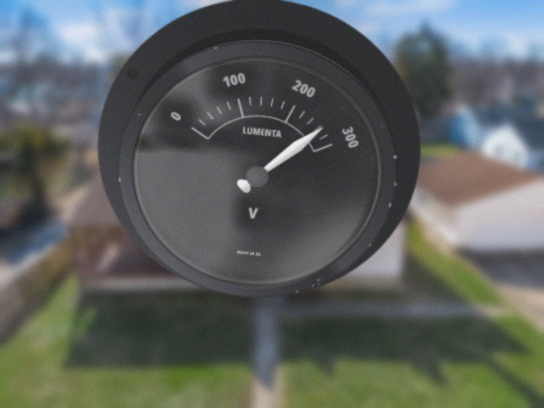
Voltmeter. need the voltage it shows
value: 260 V
